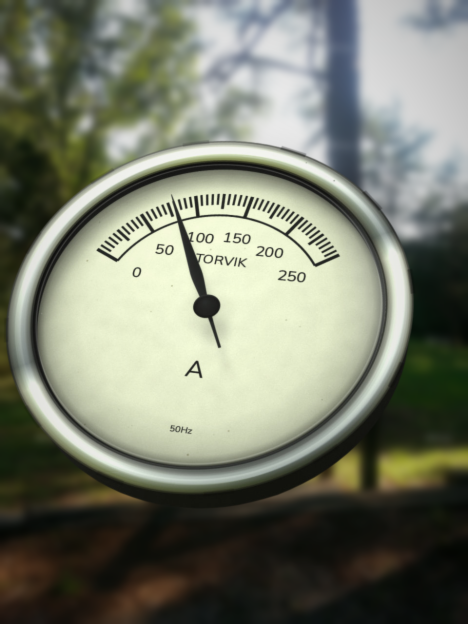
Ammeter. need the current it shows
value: 80 A
